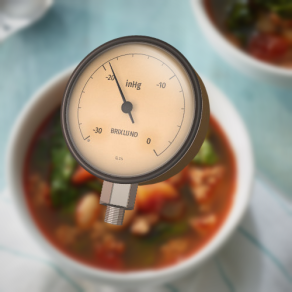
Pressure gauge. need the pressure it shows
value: -19 inHg
